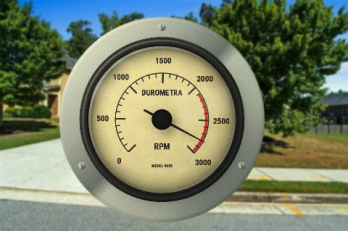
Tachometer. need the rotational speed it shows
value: 2800 rpm
